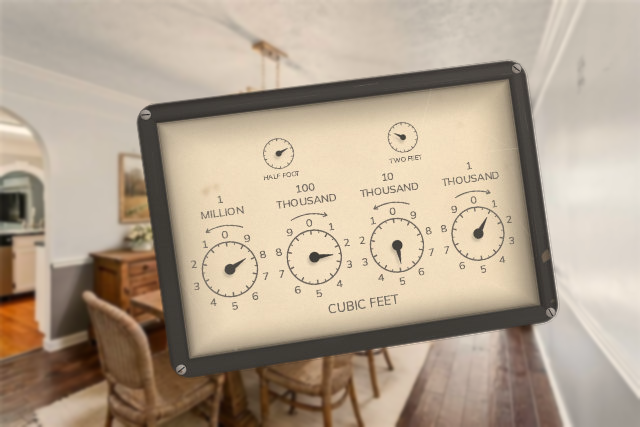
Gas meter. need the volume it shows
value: 825100 ft³
